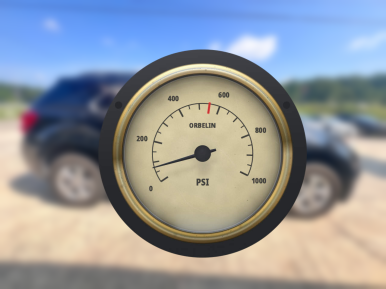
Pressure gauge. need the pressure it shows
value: 75 psi
